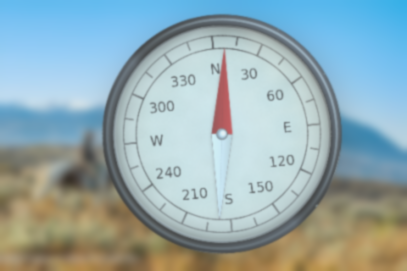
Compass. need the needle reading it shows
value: 7.5 °
